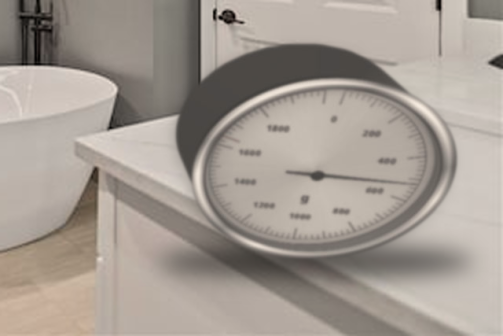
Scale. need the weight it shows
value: 500 g
